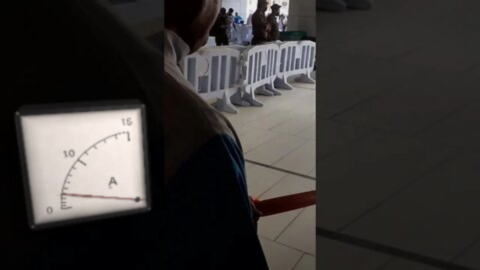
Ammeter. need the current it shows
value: 5 A
